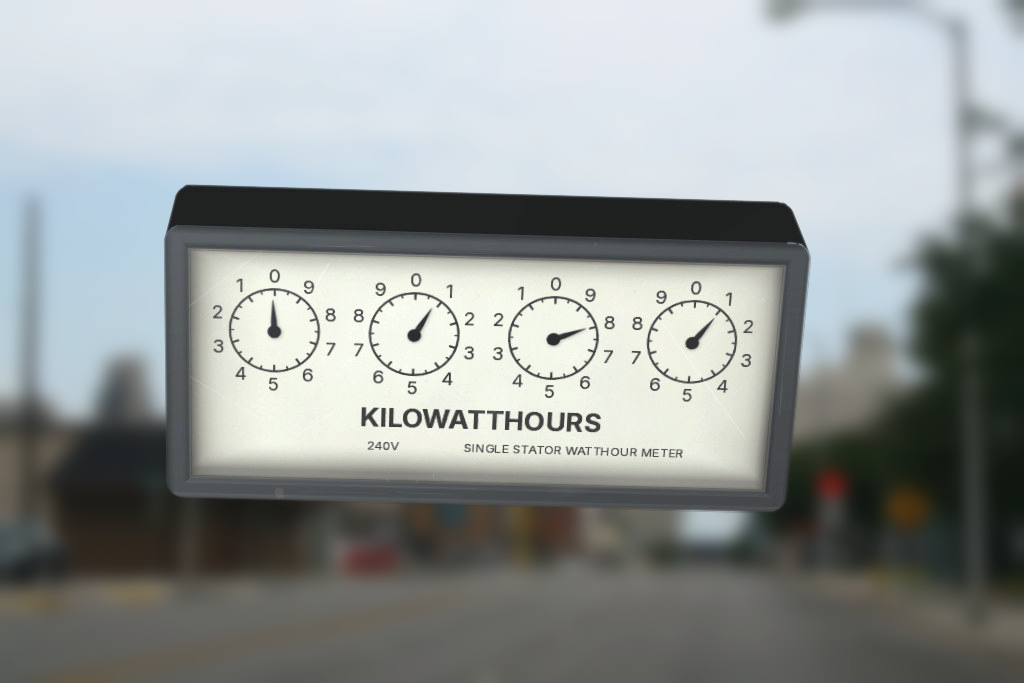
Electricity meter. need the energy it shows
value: 81 kWh
